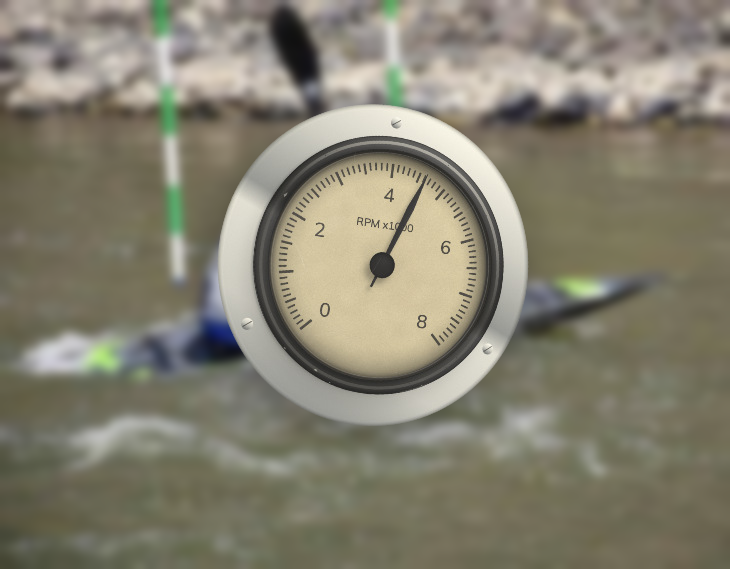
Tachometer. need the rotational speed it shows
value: 4600 rpm
